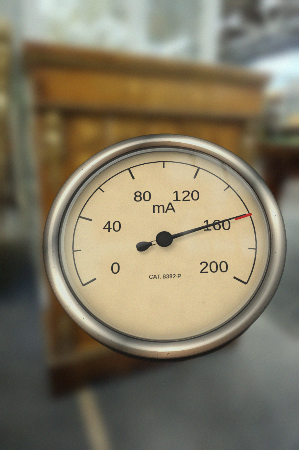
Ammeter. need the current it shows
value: 160 mA
